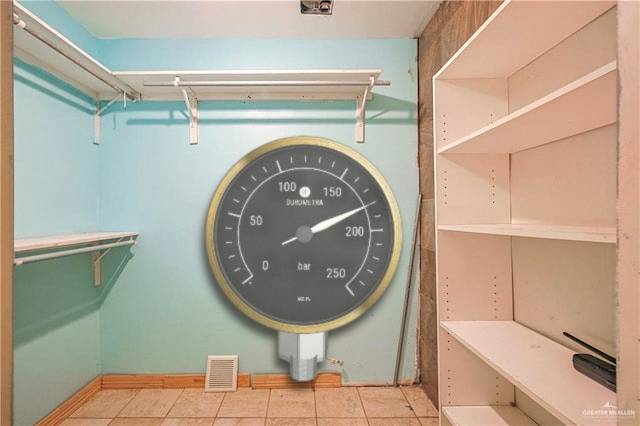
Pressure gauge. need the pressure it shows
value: 180 bar
